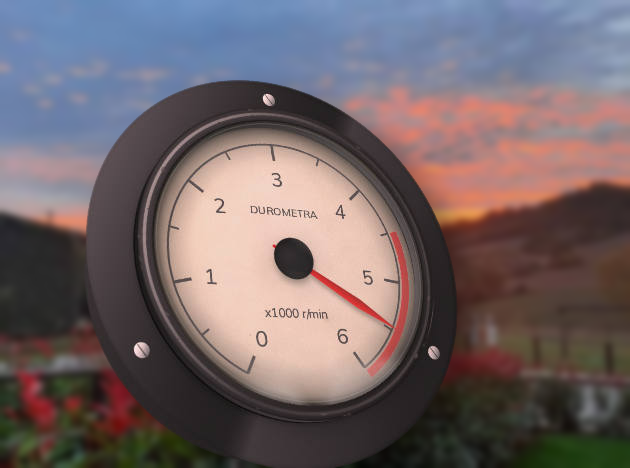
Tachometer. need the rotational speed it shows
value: 5500 rpm
